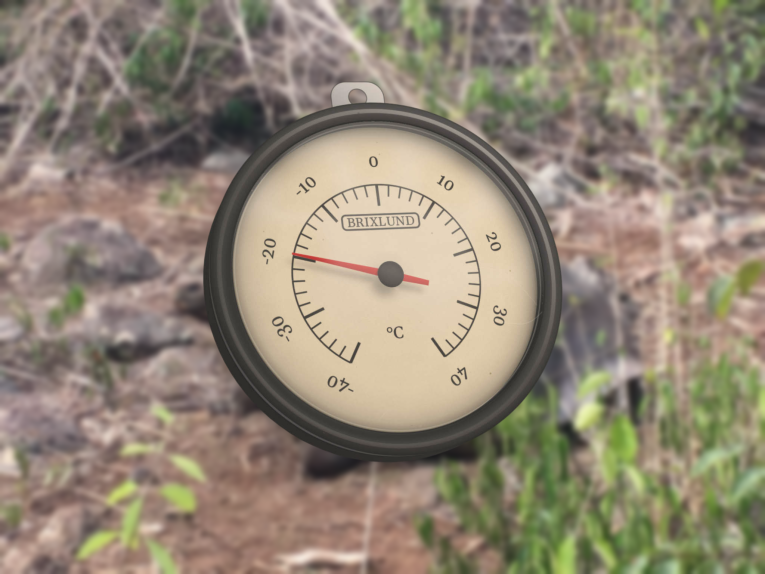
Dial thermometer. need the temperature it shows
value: -20 °C
